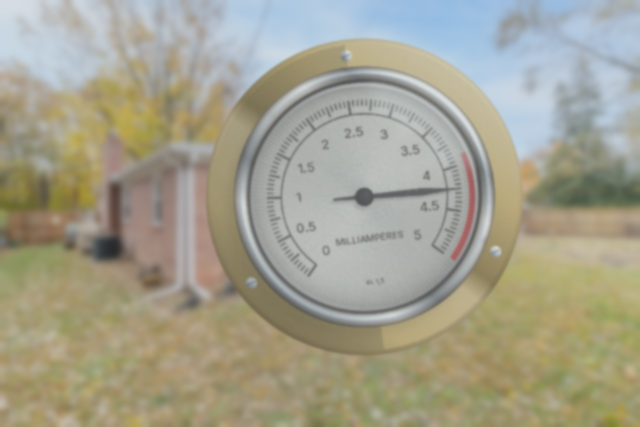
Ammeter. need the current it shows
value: 4.25 mA
